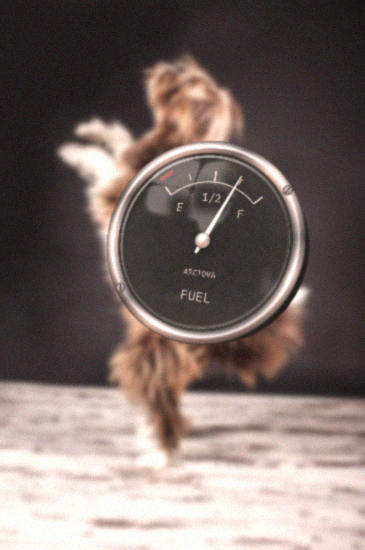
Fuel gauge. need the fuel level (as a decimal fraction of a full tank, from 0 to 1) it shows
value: 0.75
